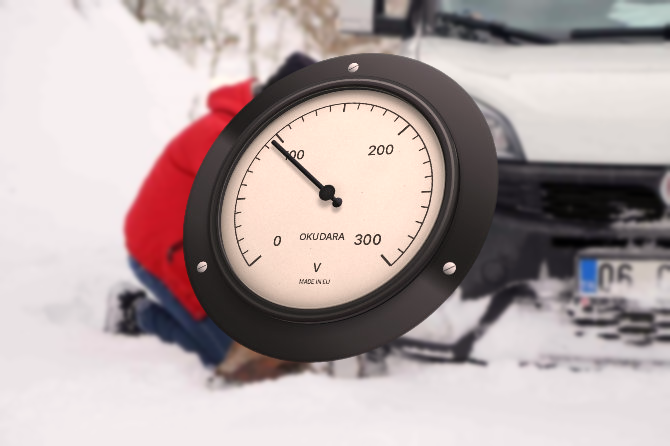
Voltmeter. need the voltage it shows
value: 95 V
